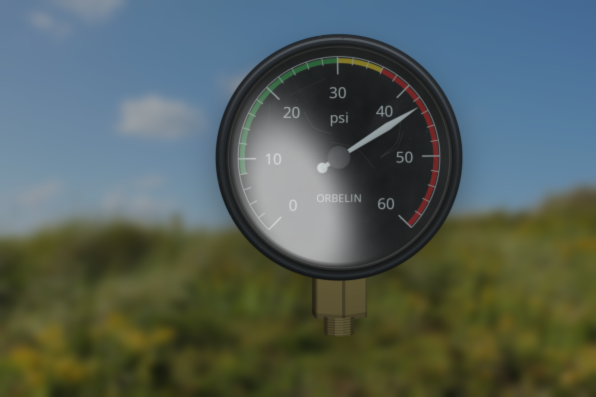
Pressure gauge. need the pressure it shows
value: 43 psi
